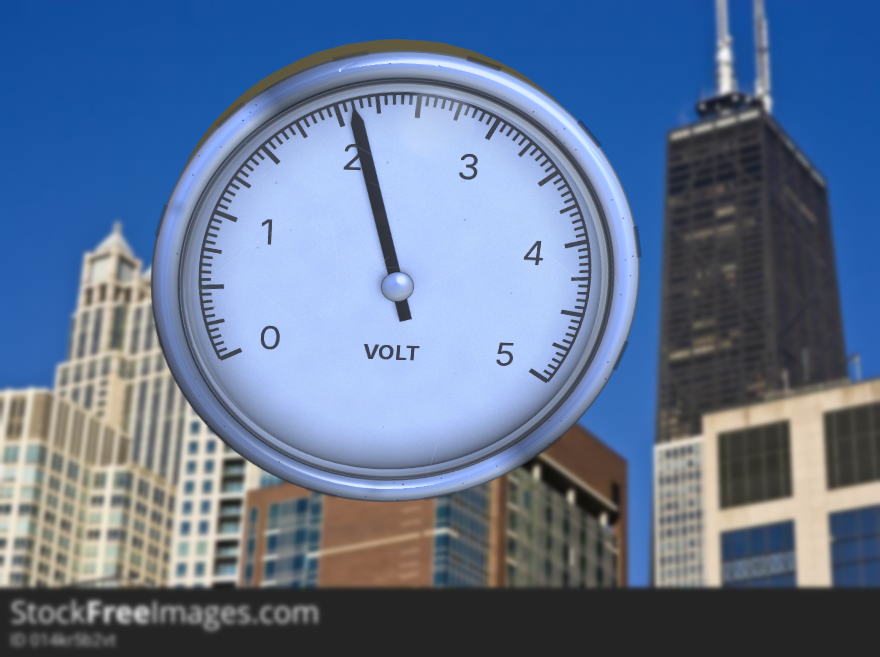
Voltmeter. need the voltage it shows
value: 2.1 V
